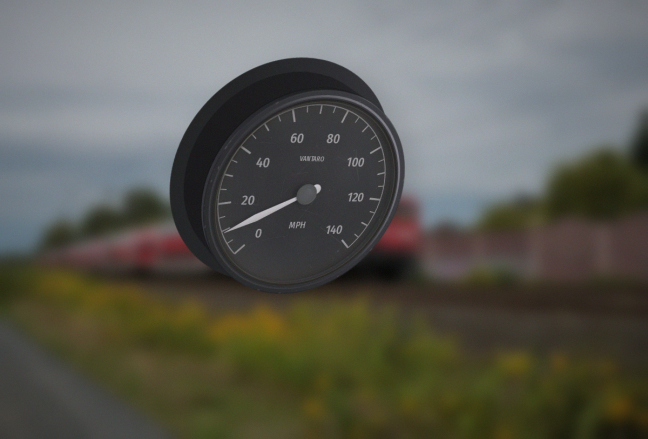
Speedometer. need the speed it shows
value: 10 mph
